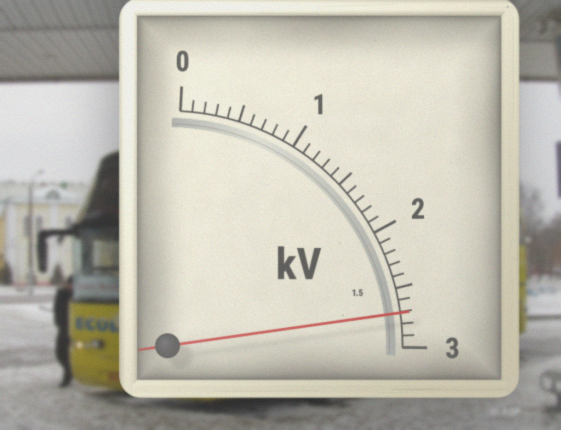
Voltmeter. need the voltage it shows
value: 2.7 kV
